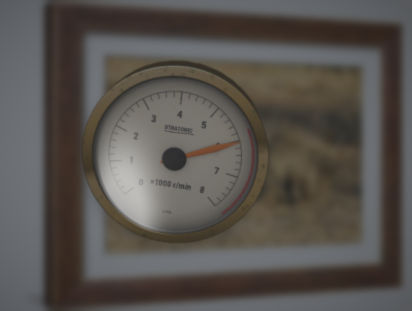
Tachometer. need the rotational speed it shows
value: 6000 rpm
